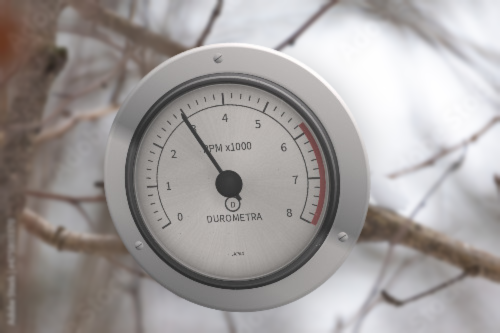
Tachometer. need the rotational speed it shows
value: 3000 rpm
